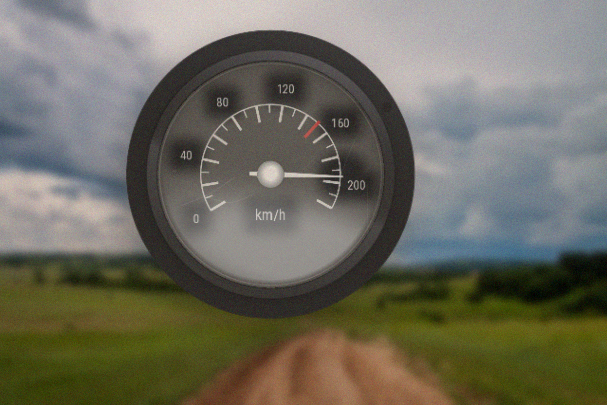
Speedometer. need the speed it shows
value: 195 km/h
